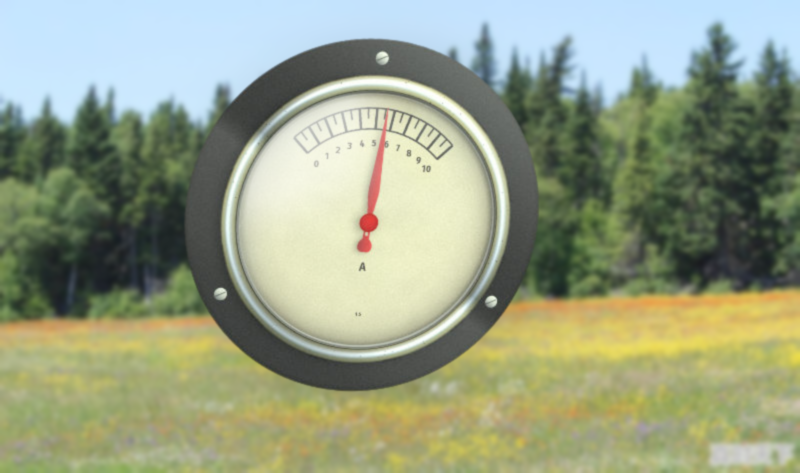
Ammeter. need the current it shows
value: 5.5 A
